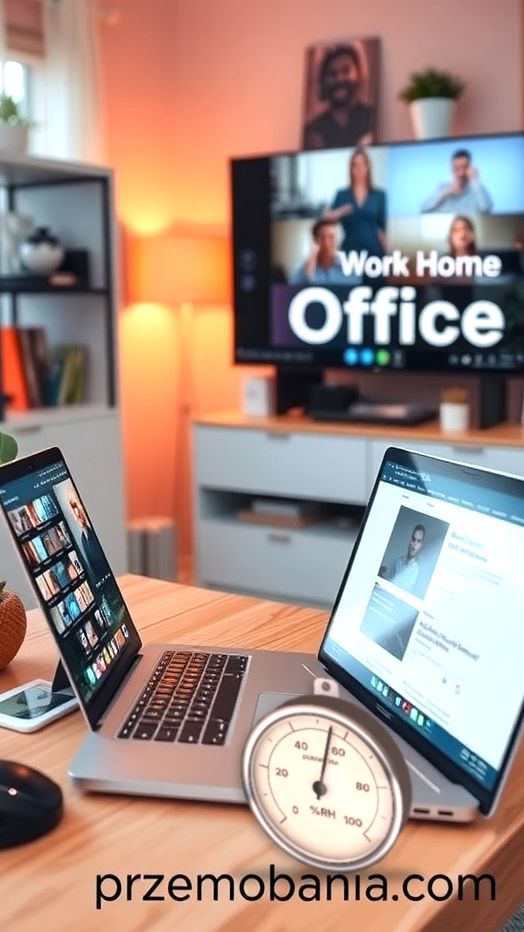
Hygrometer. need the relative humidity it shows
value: 55 %
